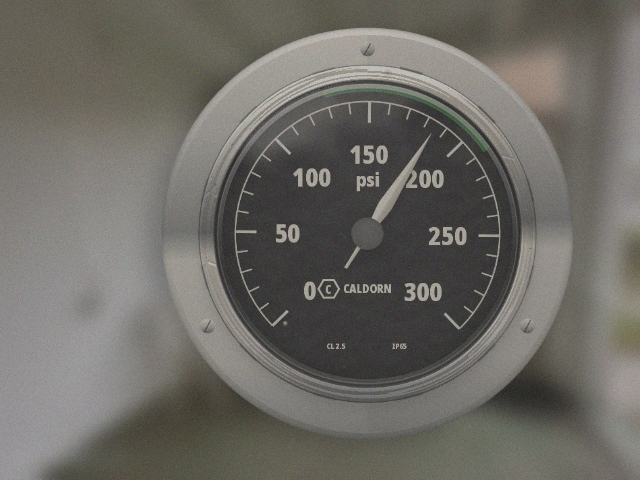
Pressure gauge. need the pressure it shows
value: 185 psi
